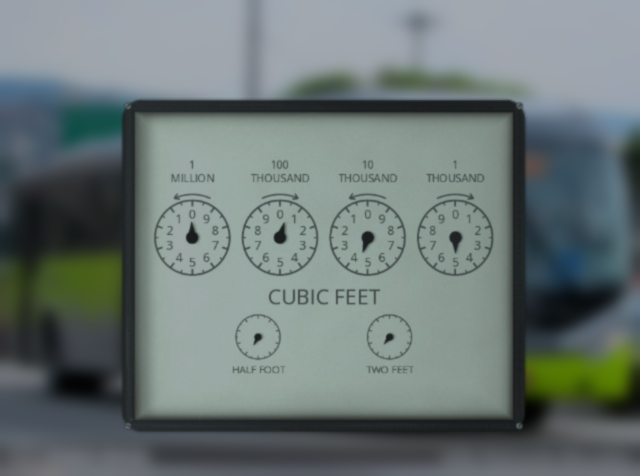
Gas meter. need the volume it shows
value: 4500 ft³
